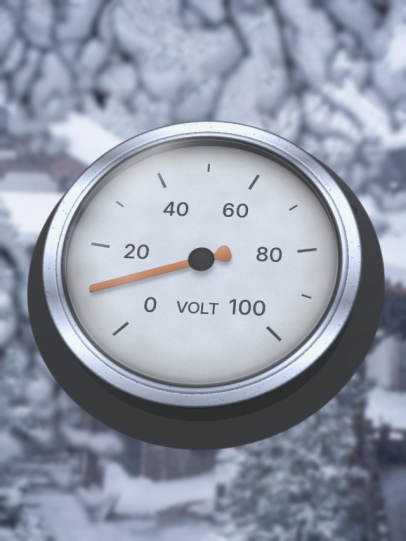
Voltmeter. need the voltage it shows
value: 10 V
